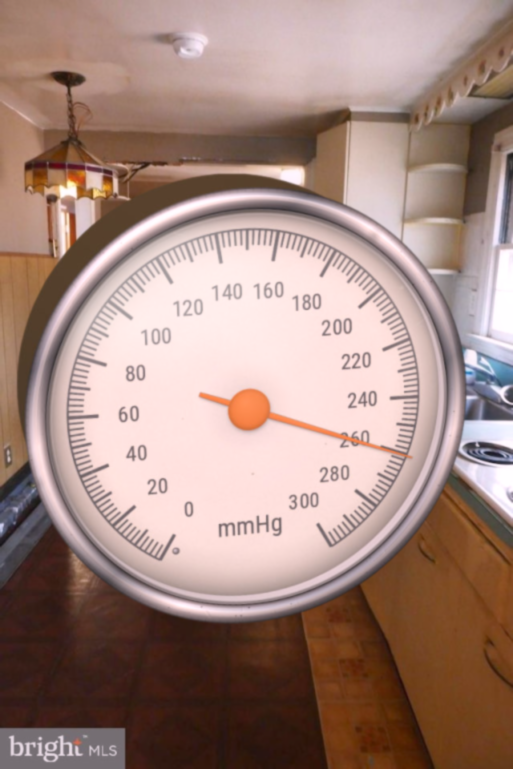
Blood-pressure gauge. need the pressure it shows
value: 260 mmHg
